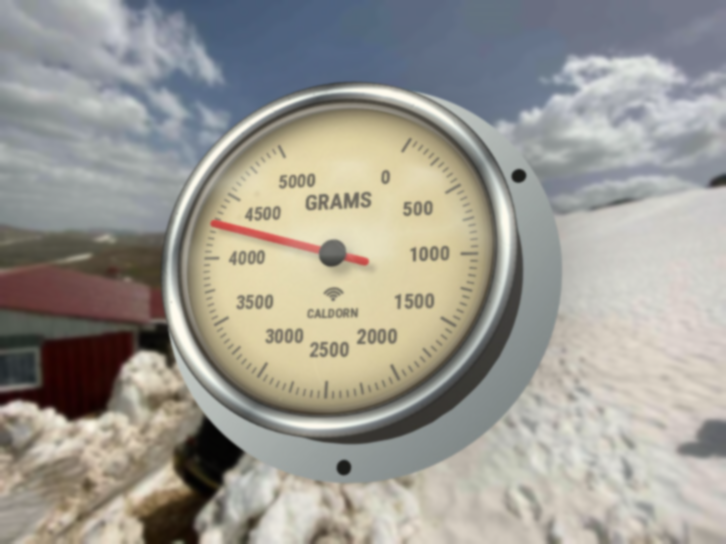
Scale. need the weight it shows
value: 4250 g
